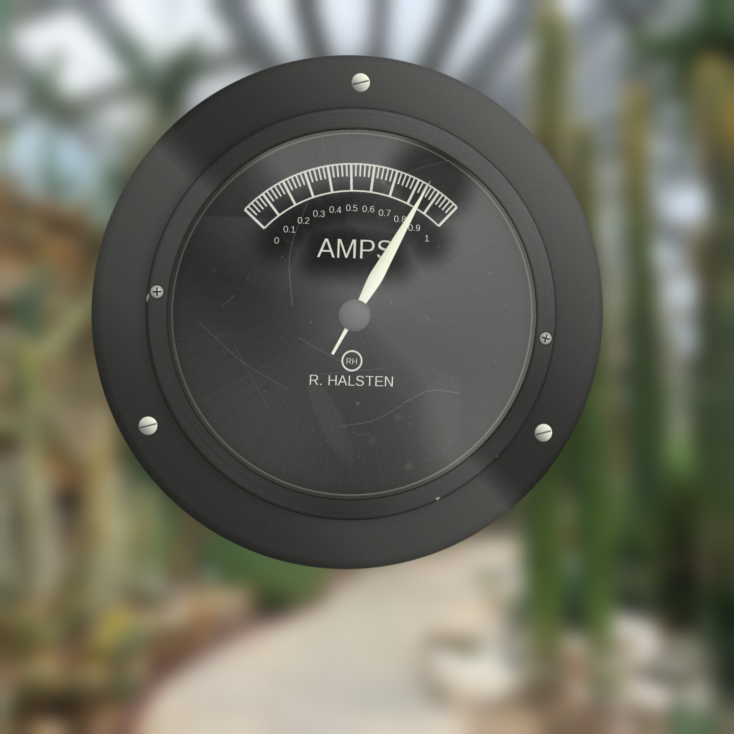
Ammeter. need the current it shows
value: 0.84 A
